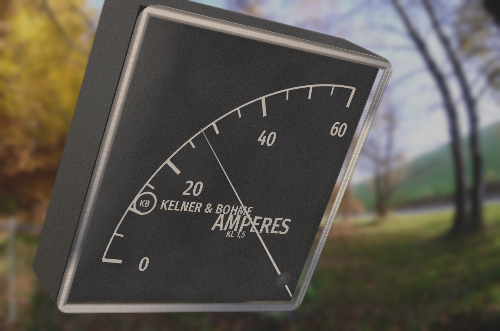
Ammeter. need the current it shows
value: 27.5 A
